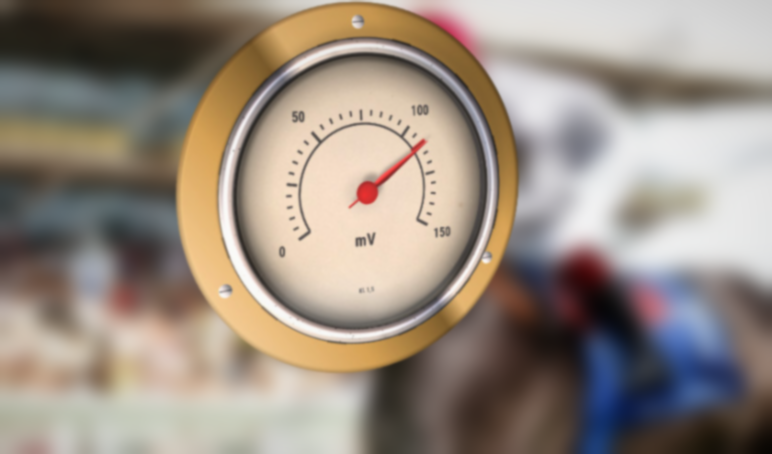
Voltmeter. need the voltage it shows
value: 110 mV
